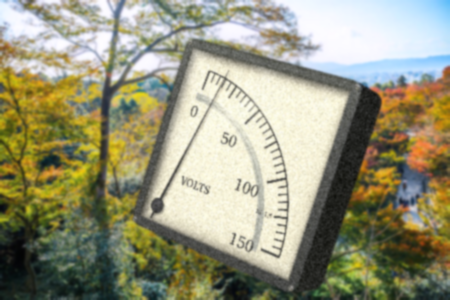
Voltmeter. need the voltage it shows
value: 15 V
